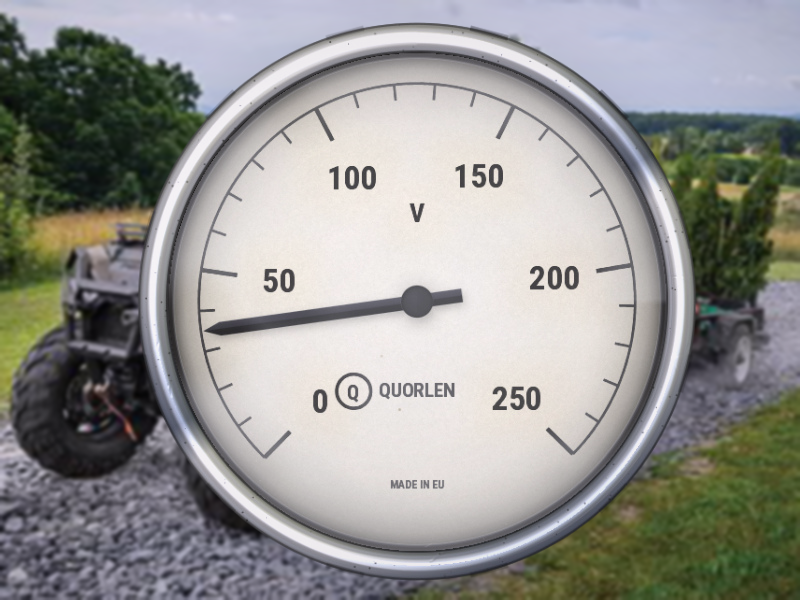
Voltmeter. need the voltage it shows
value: 35 V
